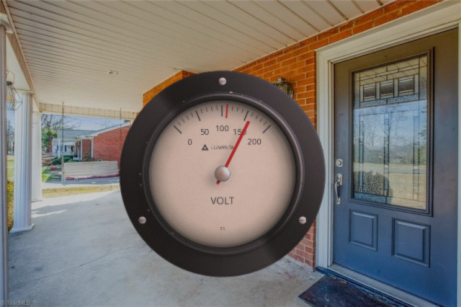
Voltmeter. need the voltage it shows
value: 160 V
